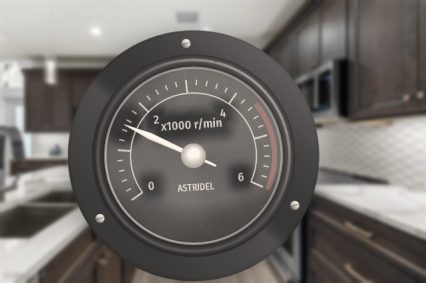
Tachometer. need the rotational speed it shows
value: 1500 rpm
